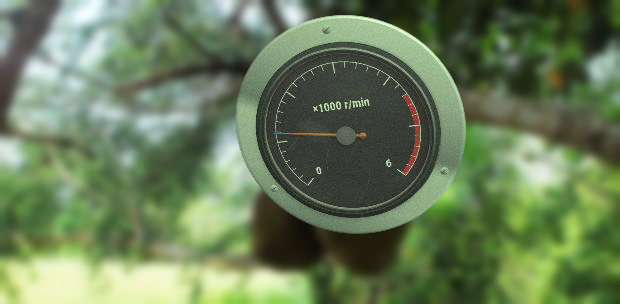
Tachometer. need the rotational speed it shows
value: 1200 rpm
